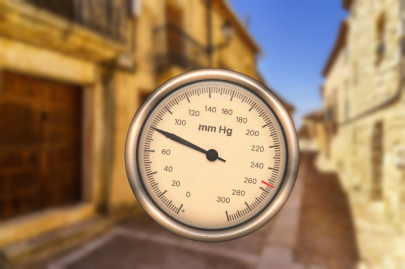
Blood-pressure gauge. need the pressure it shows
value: 80 mmHg
